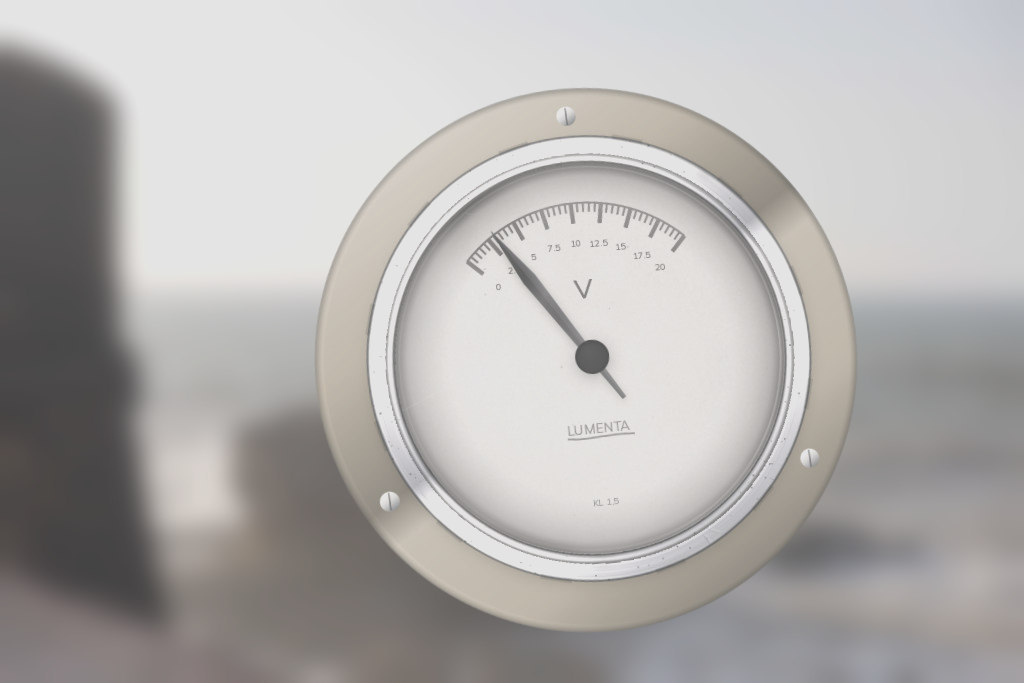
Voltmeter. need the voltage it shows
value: 3 V
